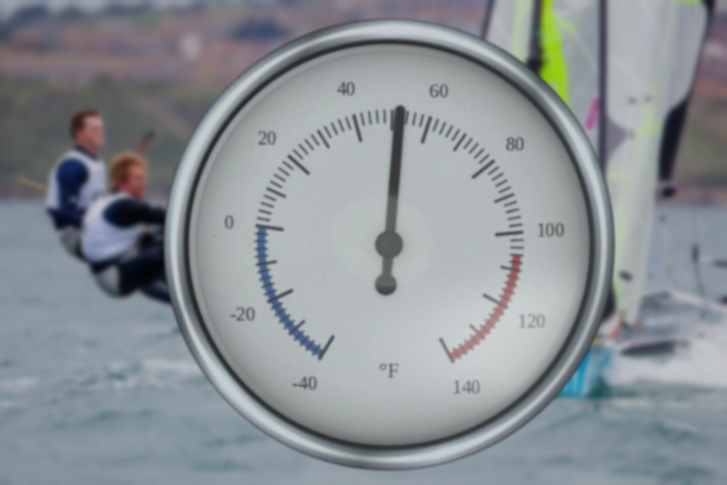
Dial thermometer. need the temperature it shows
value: 52 °F
